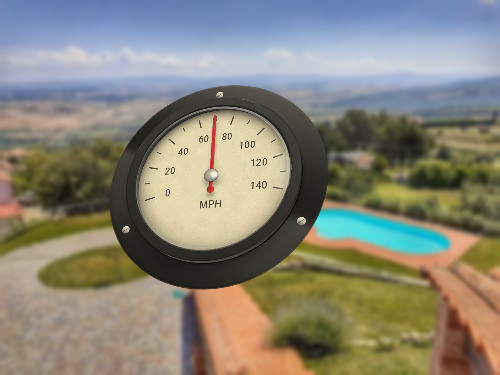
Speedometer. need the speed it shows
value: 70 mph
